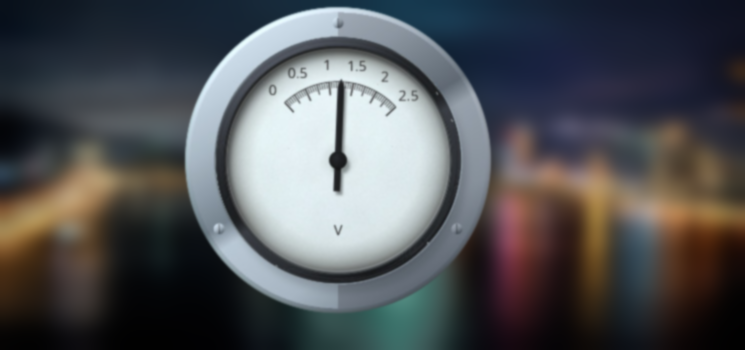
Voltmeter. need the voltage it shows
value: 1.25 V
